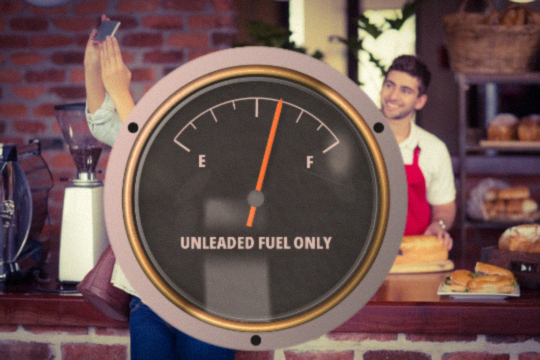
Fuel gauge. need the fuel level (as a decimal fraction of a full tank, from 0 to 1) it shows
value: 0.625
